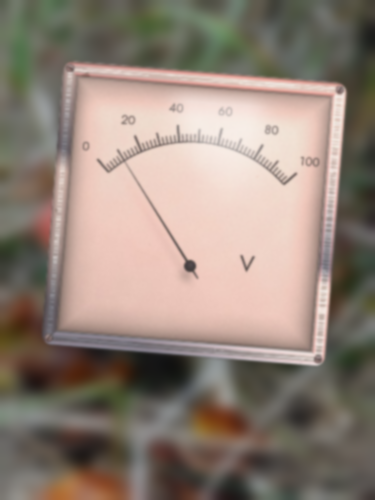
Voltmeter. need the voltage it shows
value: 10 V
